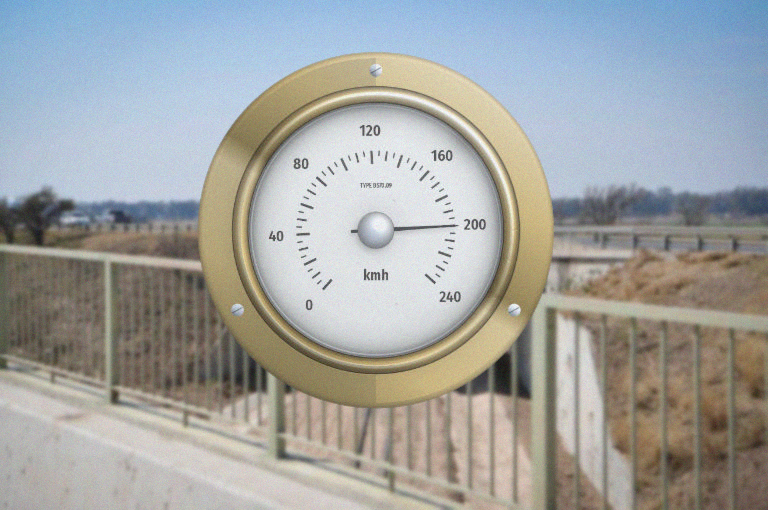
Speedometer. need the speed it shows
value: 200 km/h
